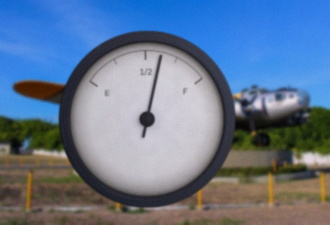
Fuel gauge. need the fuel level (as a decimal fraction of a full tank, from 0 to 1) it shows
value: 0.625
